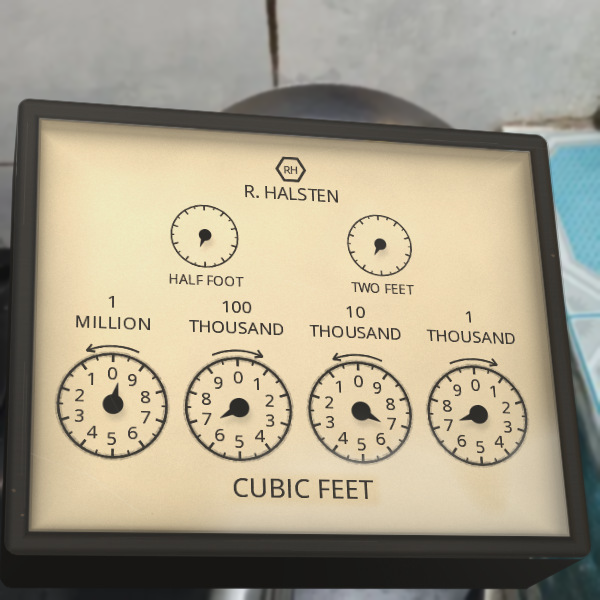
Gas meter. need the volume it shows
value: 966700 ft³
